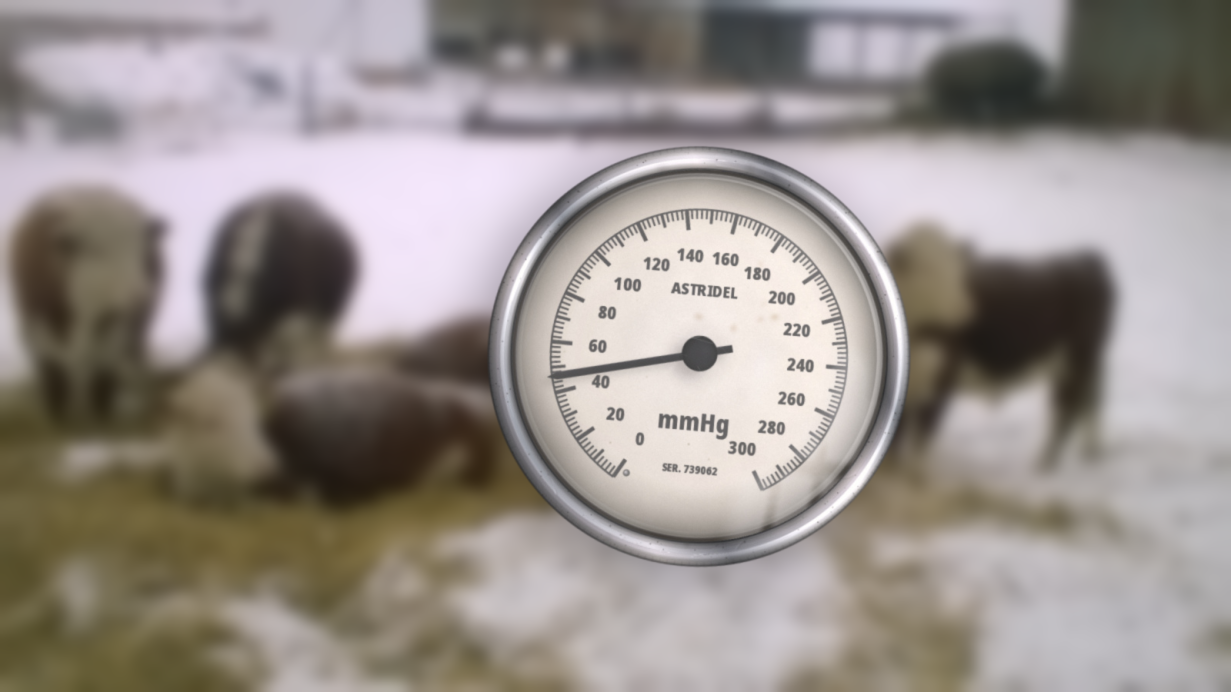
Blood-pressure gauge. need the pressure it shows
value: 46 mmHg
